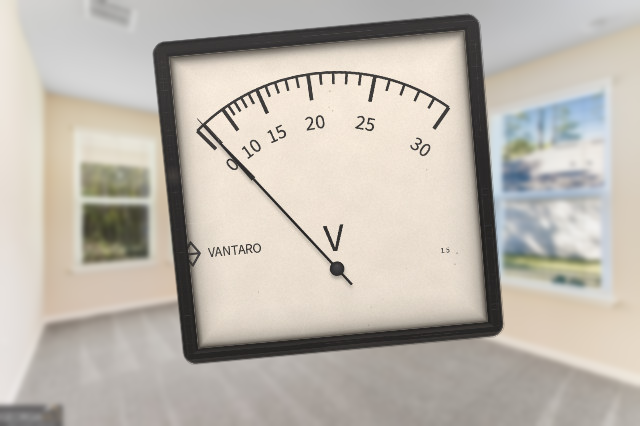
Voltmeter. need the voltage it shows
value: 5 V
